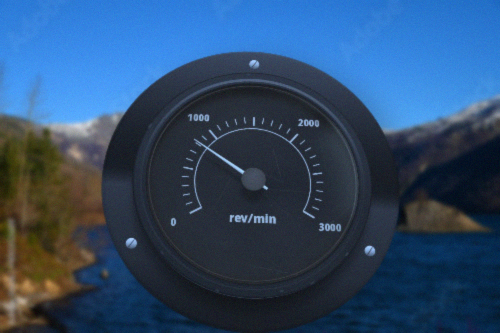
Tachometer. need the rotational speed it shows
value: 800 rpm
